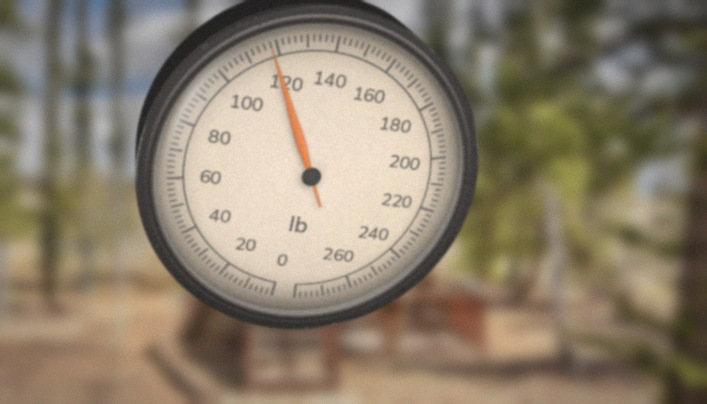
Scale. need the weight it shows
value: 118 lb
